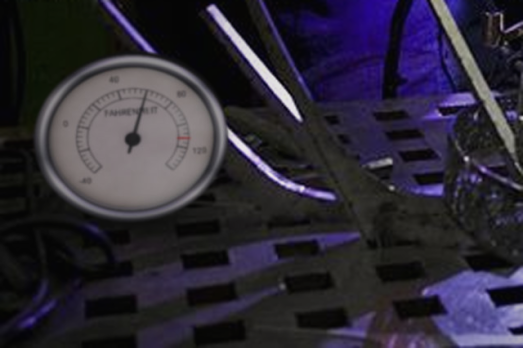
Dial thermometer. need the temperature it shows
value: 60 °F
